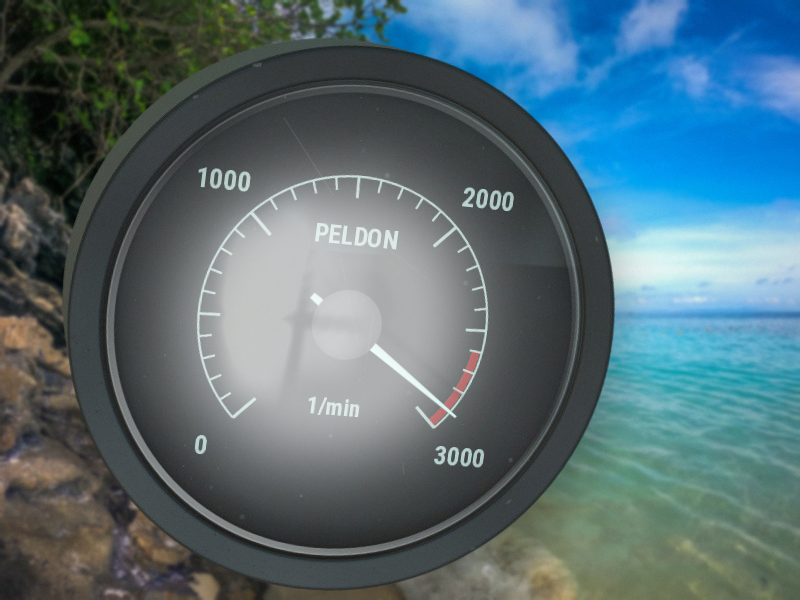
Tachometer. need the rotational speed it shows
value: 2900 rpm
